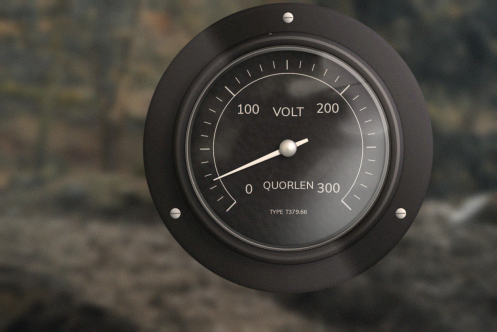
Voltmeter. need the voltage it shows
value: 25 V
